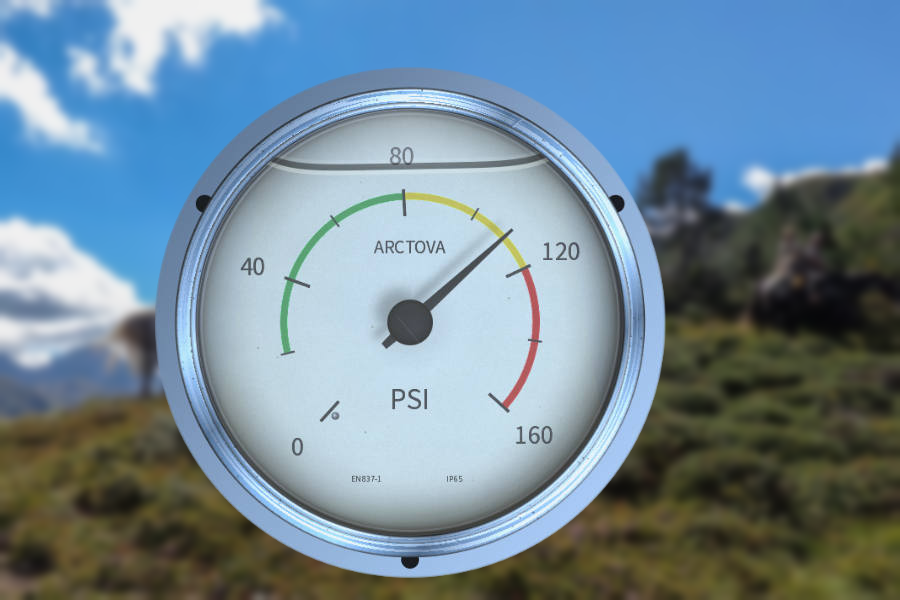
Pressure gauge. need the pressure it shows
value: 110 psi
